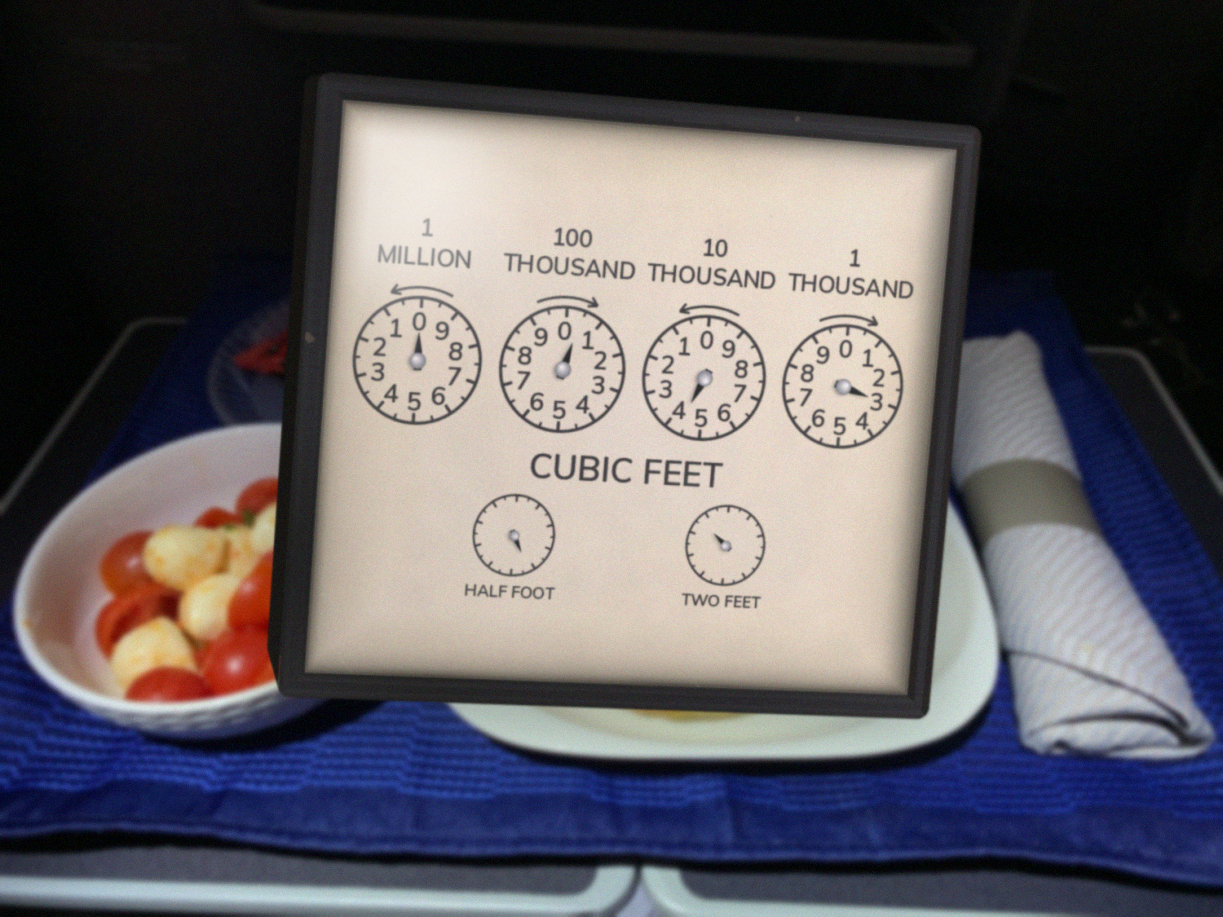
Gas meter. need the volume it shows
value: 4300 ft³
